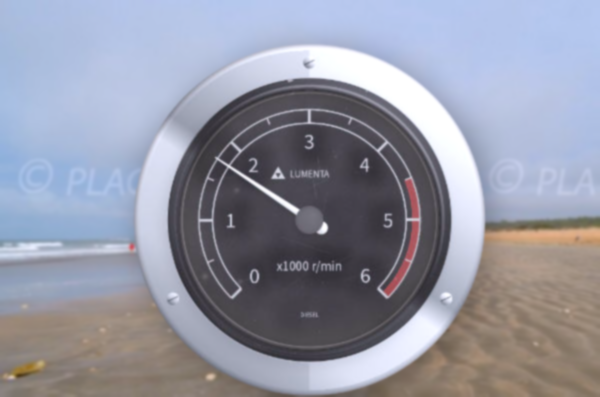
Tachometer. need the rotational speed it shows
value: 1750 rpm
